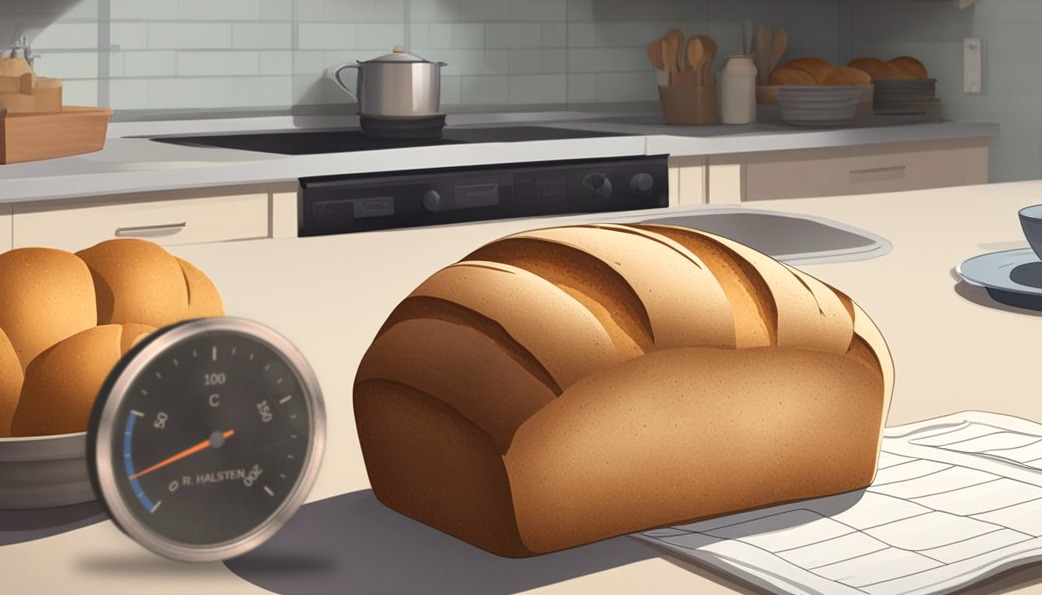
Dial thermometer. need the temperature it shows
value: 20 °C
